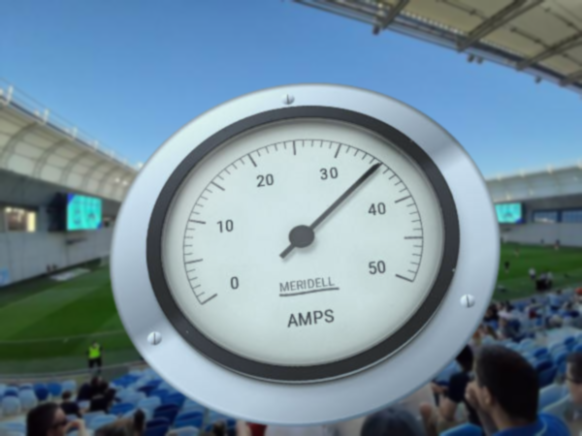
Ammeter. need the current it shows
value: 35 A
